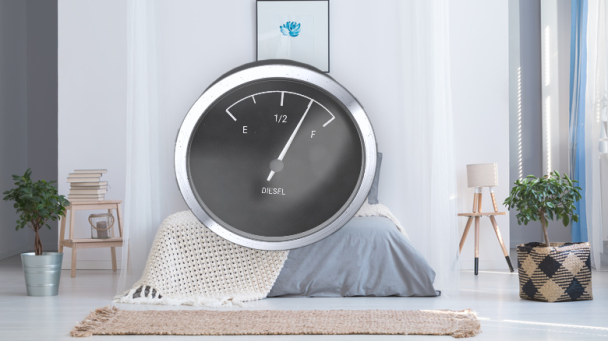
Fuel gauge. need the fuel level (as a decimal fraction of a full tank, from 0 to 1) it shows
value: 0.75
